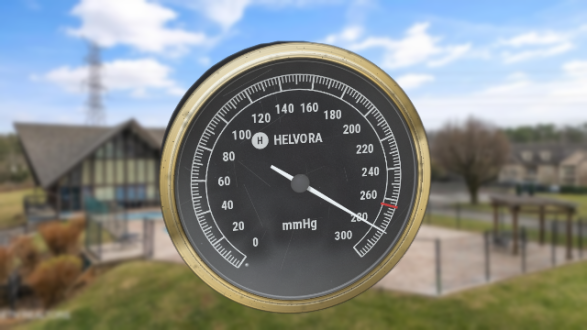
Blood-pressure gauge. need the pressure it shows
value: 280 mmHg
